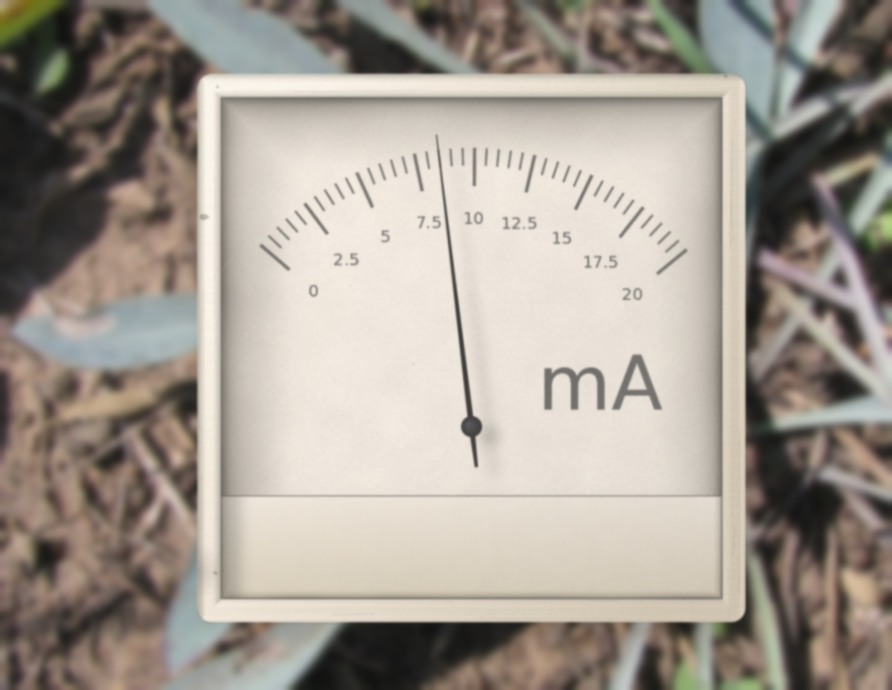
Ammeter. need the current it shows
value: 8.5 mA
